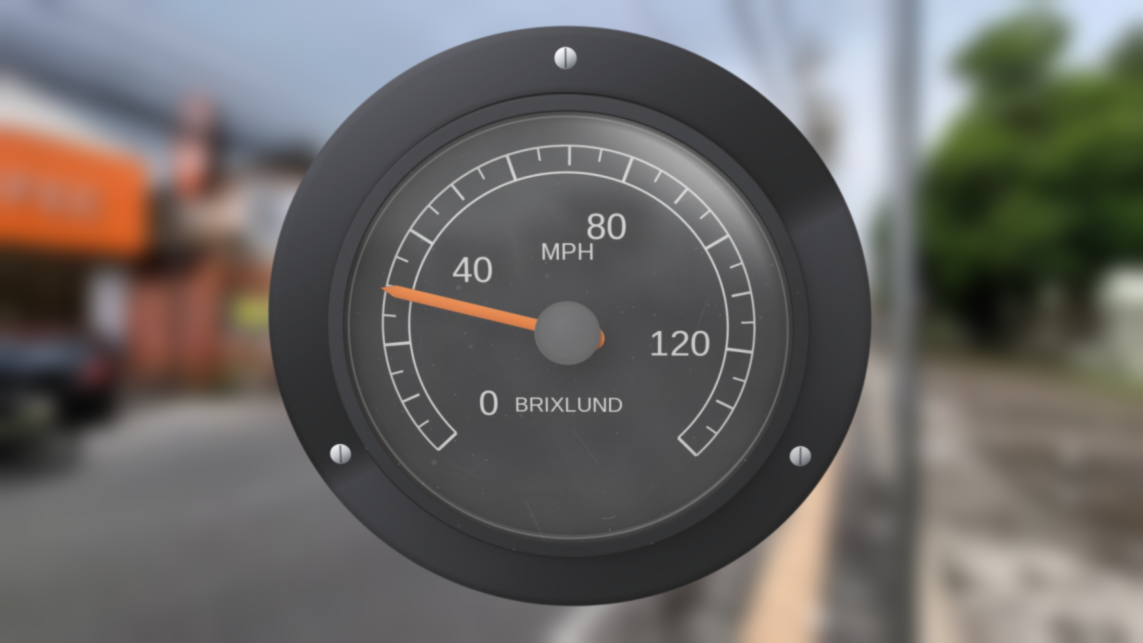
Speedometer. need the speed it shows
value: 30 mph
